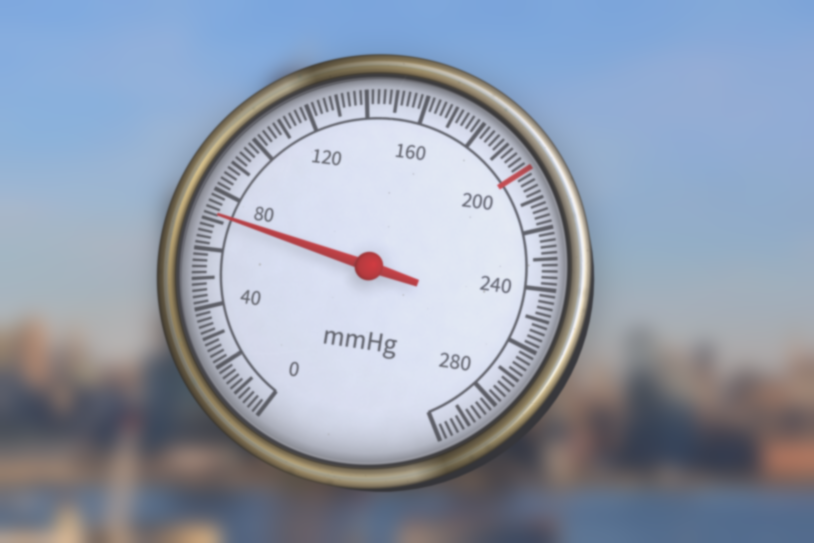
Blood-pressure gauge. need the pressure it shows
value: 72 mmHg
